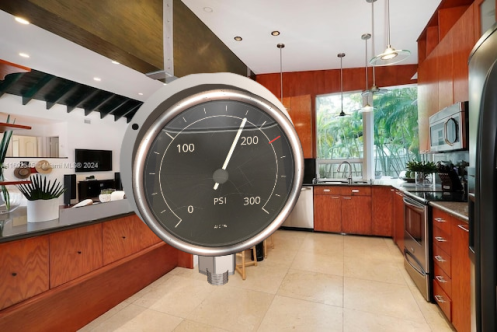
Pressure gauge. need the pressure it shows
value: 180 psi
